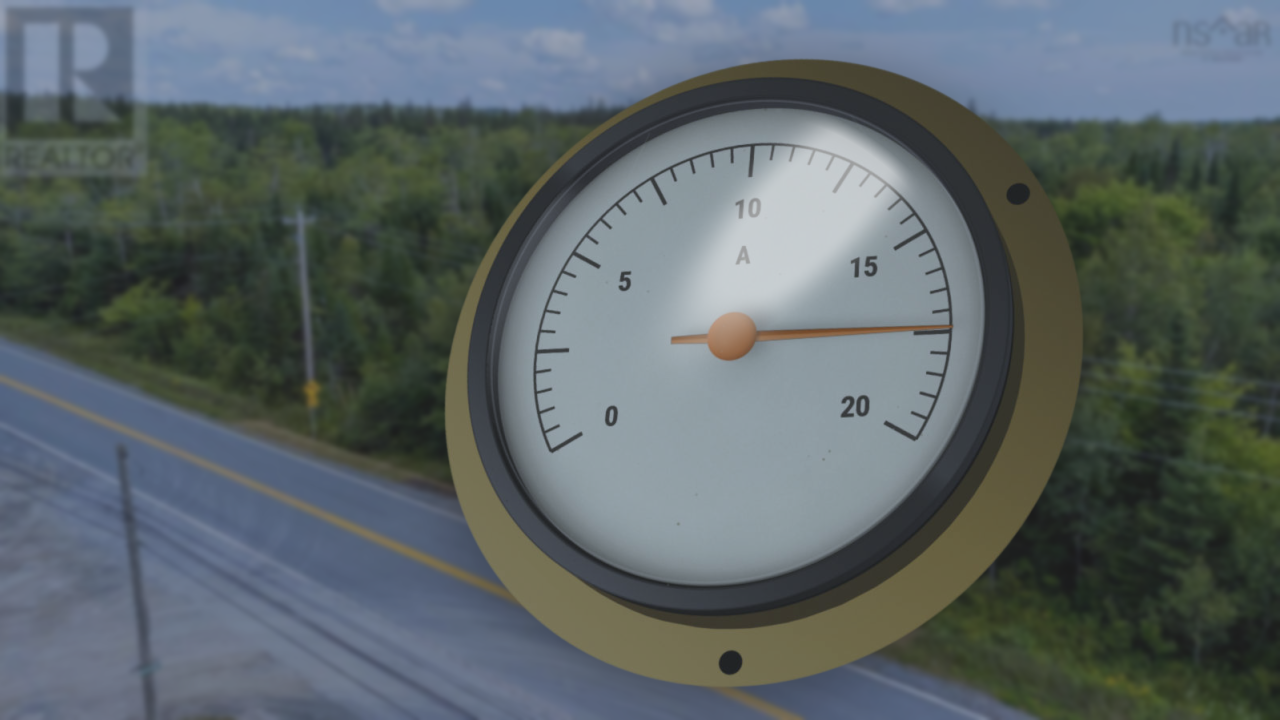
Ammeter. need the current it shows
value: 17.5 A
